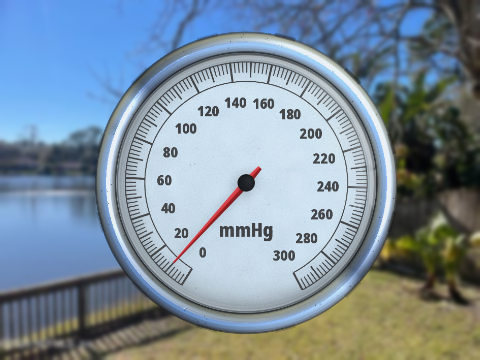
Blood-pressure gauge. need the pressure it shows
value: 10 mmHg
